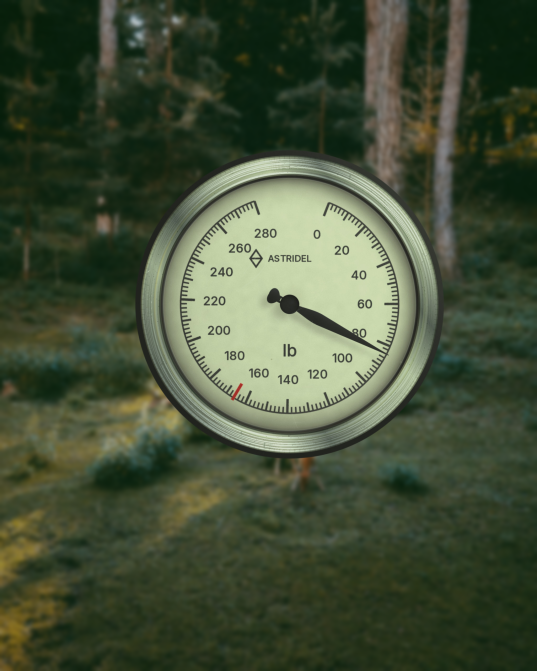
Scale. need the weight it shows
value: 84 lb
